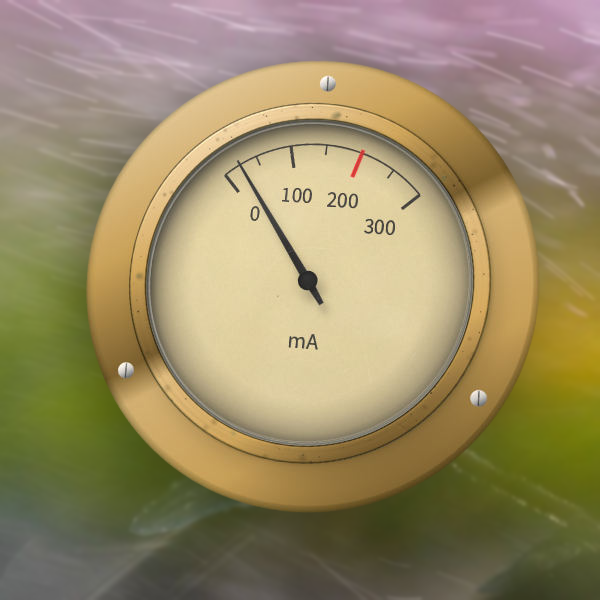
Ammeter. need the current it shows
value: 25 mA
